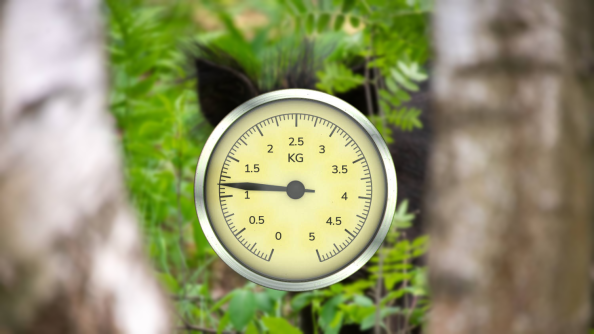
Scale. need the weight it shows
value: 1.15 kg
